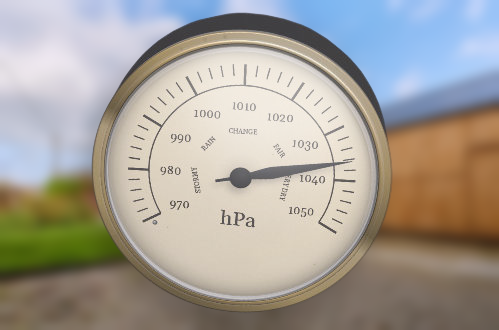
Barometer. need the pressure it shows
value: 1036 hPa
